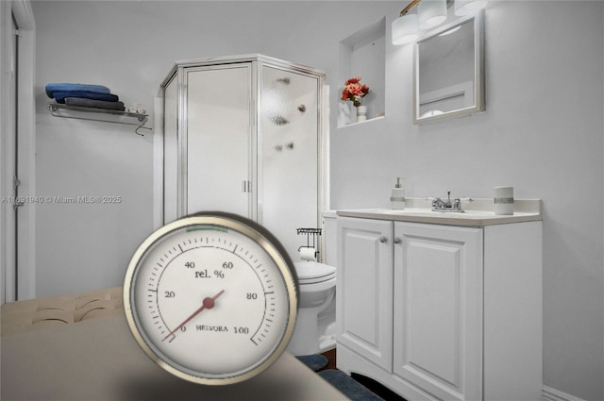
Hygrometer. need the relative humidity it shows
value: 2 %
